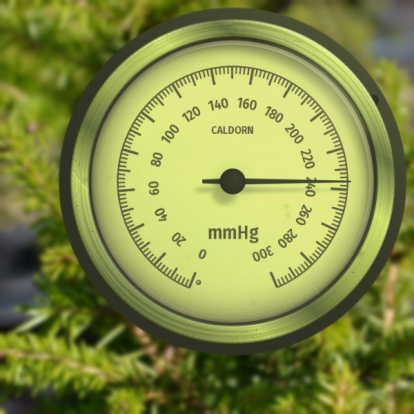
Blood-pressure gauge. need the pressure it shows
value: 236 mmHg
